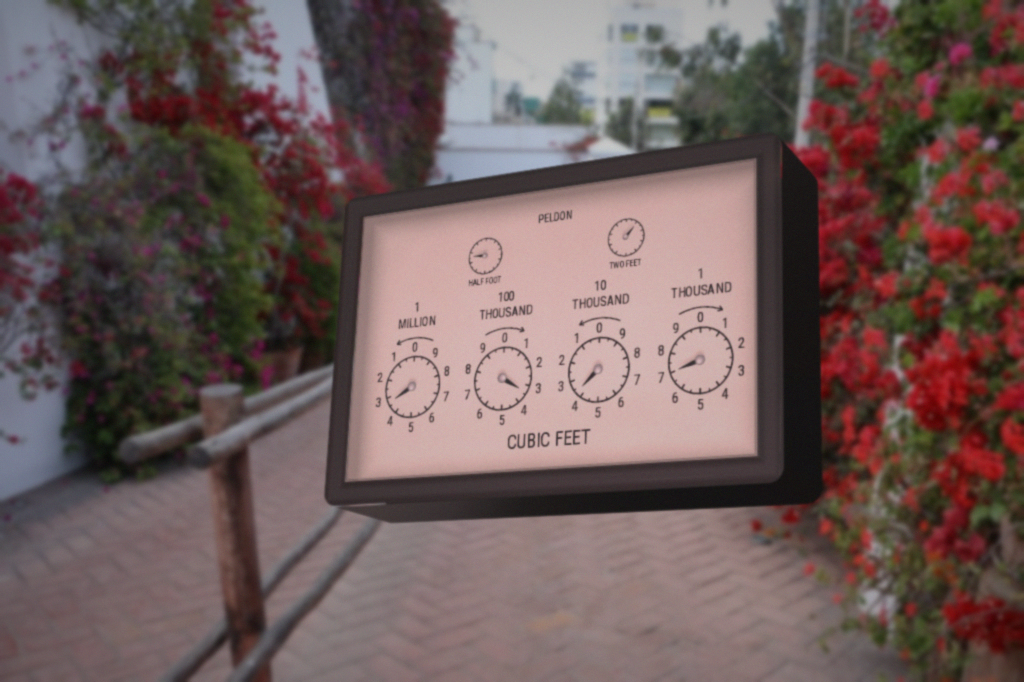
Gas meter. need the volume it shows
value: 333700 ft³
